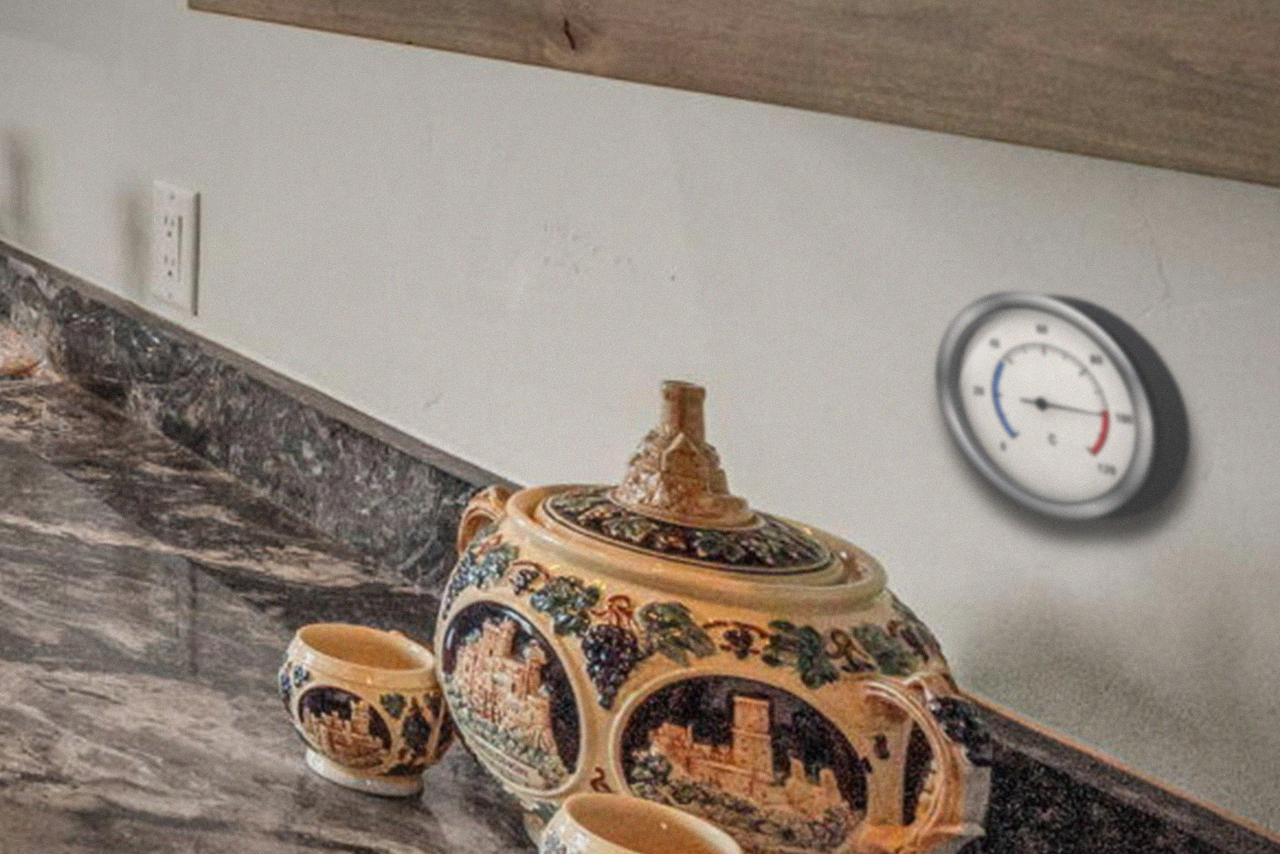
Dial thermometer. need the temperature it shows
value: 100 °C
